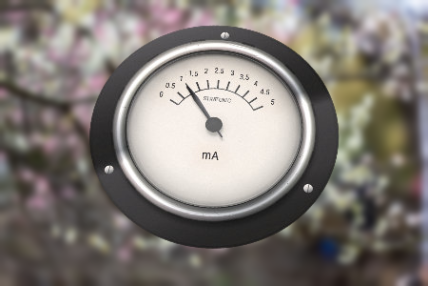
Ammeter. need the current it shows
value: 1 mA
